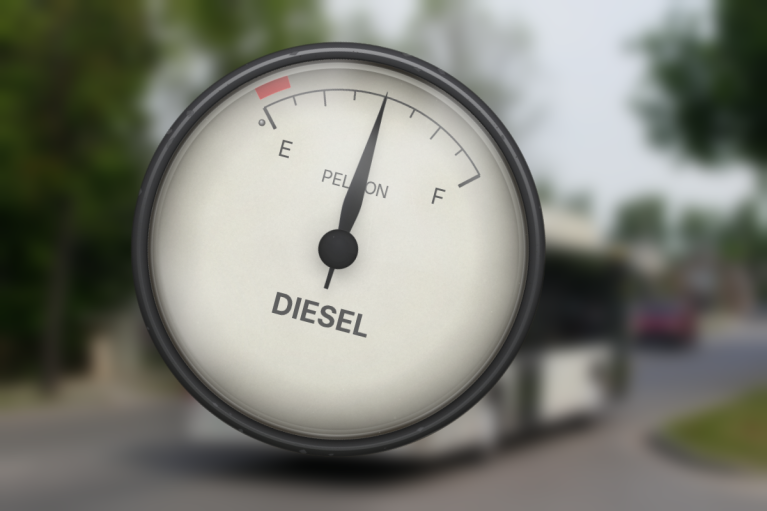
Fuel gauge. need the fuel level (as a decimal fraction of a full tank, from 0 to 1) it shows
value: 0.5
